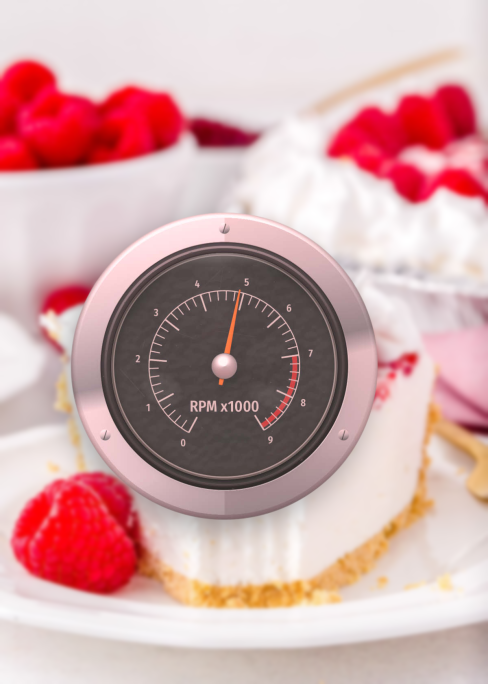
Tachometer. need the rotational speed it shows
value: 4900 rpm
